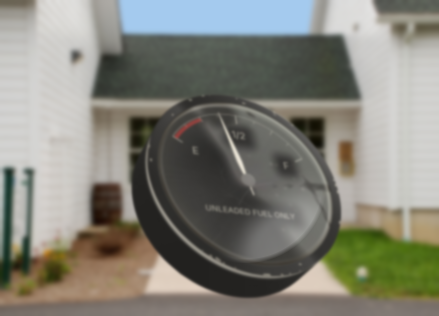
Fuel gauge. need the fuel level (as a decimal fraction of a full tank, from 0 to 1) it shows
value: 0.375
